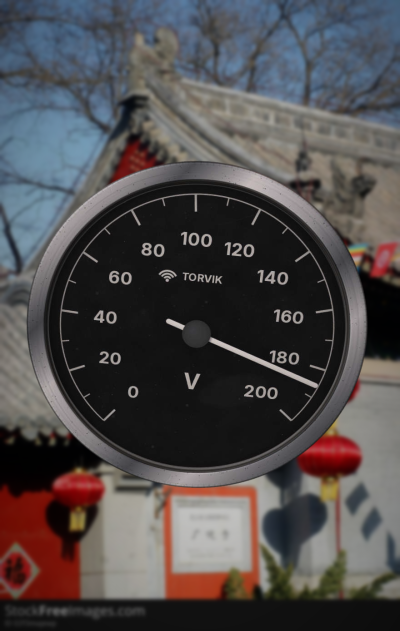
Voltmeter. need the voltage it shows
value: 185 V
